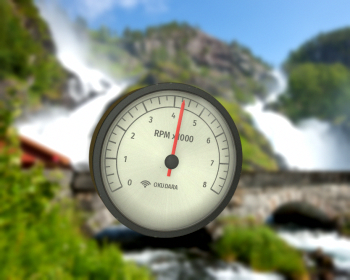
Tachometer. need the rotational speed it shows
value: 4250 rpm
